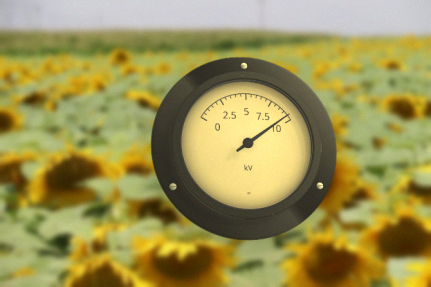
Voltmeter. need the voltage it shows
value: 9.5 kV
